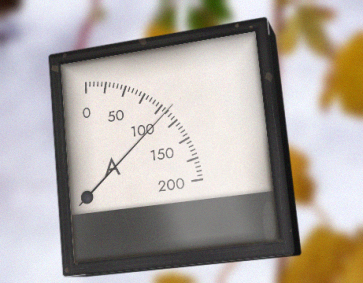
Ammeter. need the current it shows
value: 110 A
